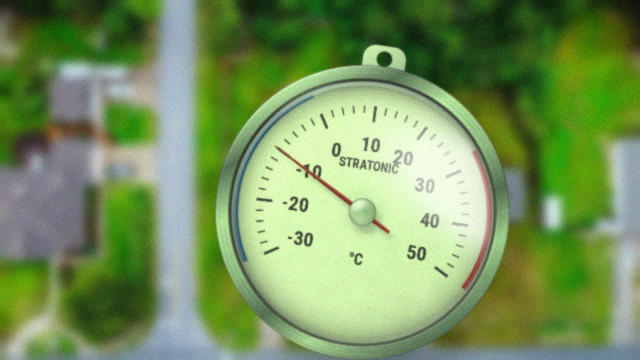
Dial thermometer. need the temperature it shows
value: -10 °C
